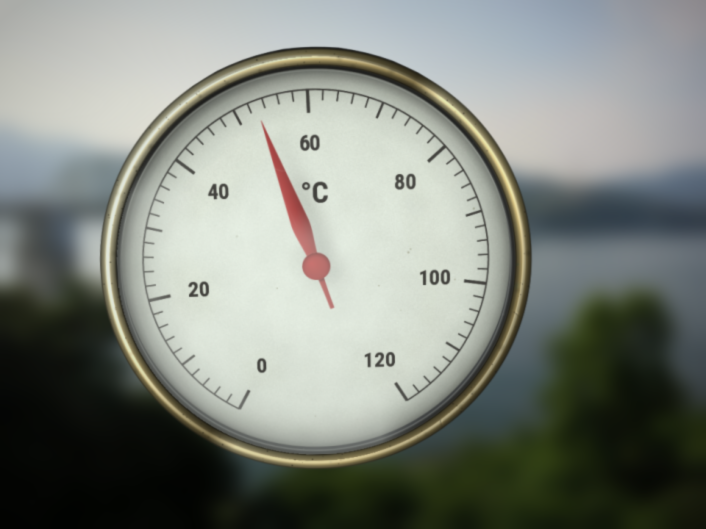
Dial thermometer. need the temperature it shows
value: 53 °C
